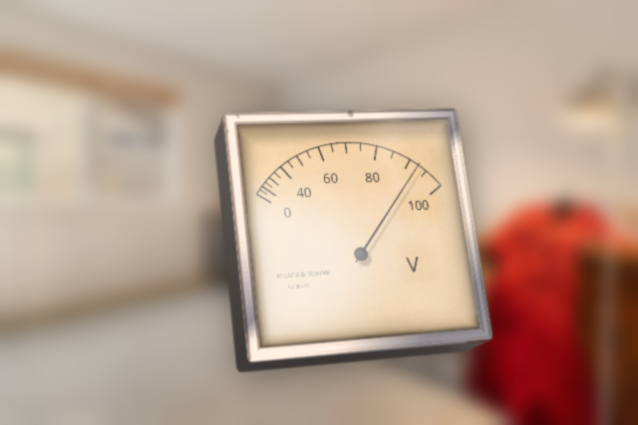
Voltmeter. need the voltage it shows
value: 92.5 V
